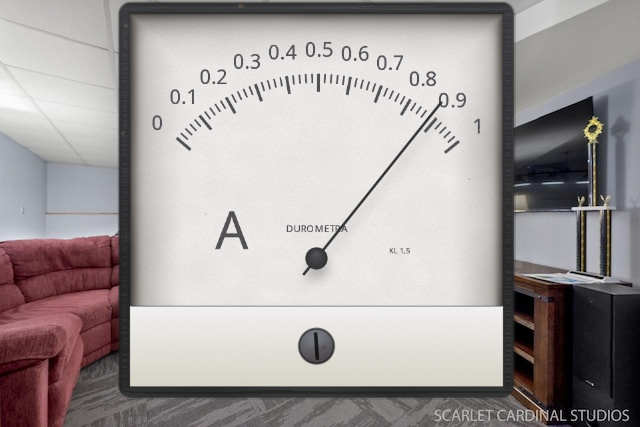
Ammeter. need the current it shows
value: 0.88 A
